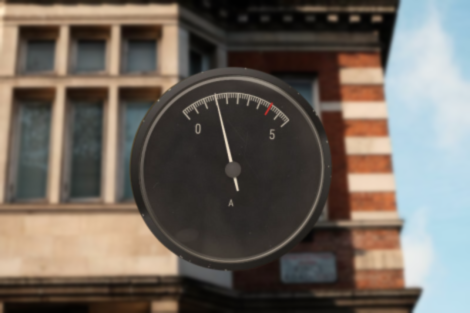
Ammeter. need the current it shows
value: 1.5 A
